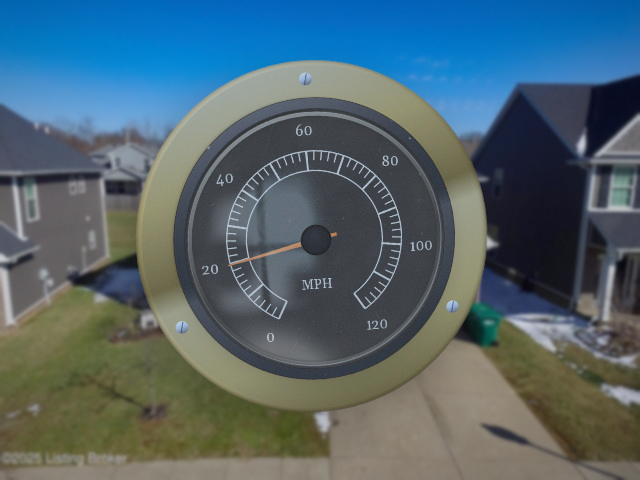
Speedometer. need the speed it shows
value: 20 mph
